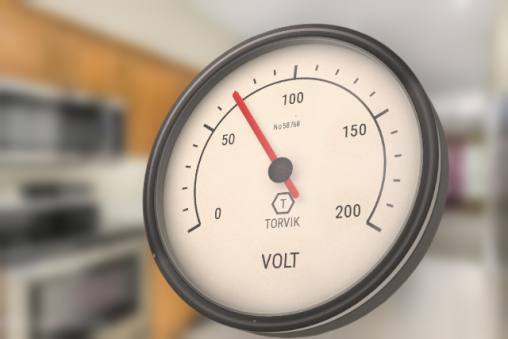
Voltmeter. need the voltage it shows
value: 70 V
